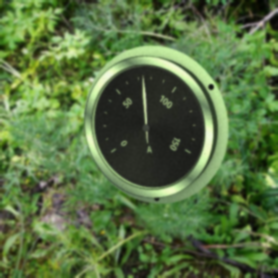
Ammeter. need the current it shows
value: 75 A
